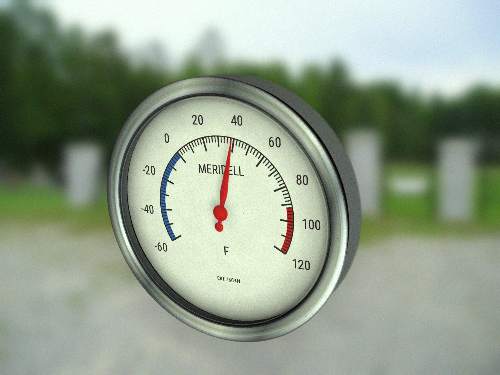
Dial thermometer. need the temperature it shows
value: 40 °F
